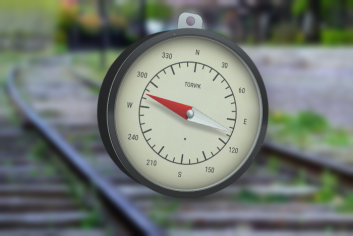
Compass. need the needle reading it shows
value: 285 °
